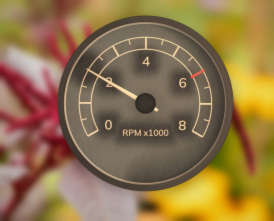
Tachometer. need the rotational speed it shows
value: 2000 rpm
